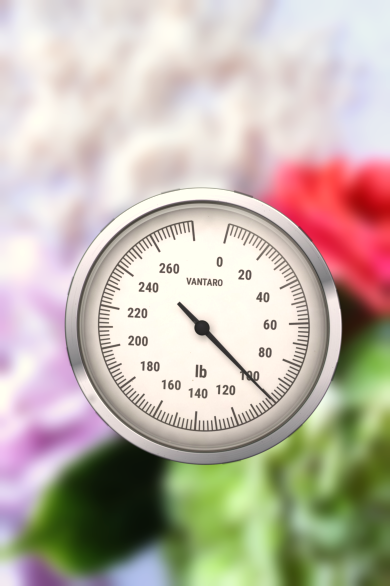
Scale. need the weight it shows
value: 100 lb
